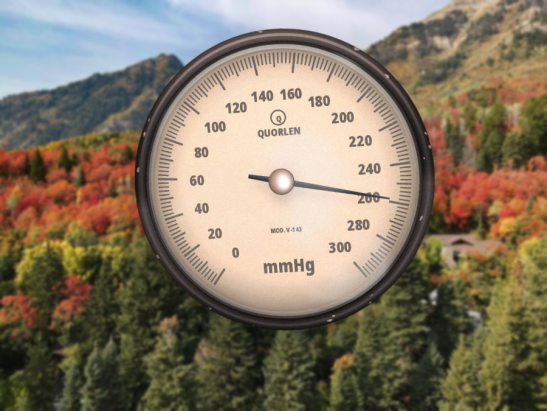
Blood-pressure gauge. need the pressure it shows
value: 258 mmHg
